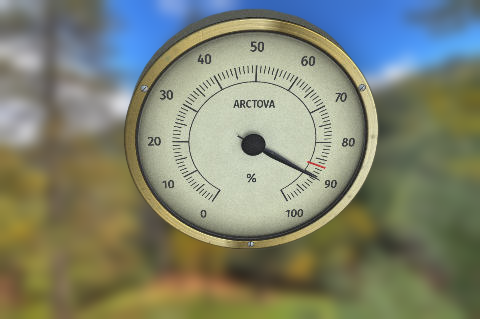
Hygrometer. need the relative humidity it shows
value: 90 %
